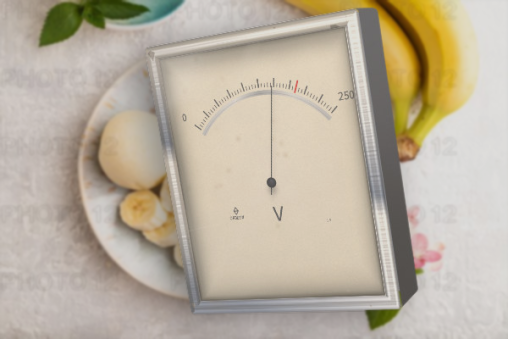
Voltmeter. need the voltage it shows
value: 150 V
